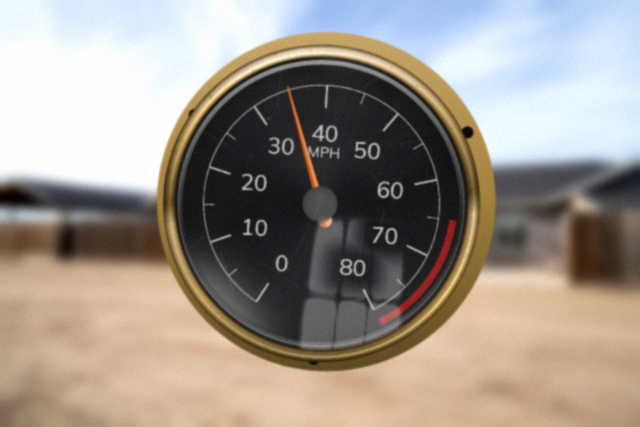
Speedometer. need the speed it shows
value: 35 mph
